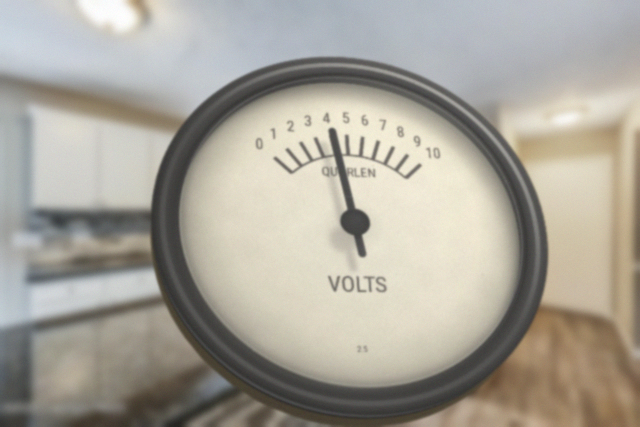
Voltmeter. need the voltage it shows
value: 4 V
